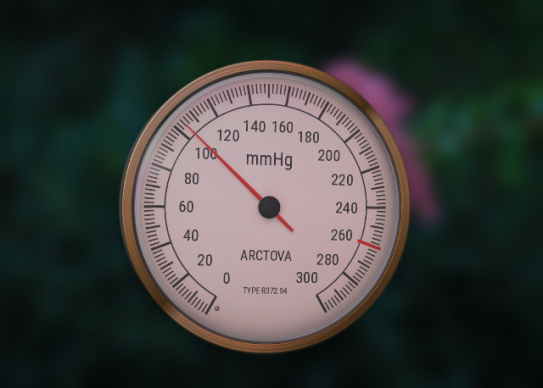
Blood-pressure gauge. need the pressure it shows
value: 104 mmHg
